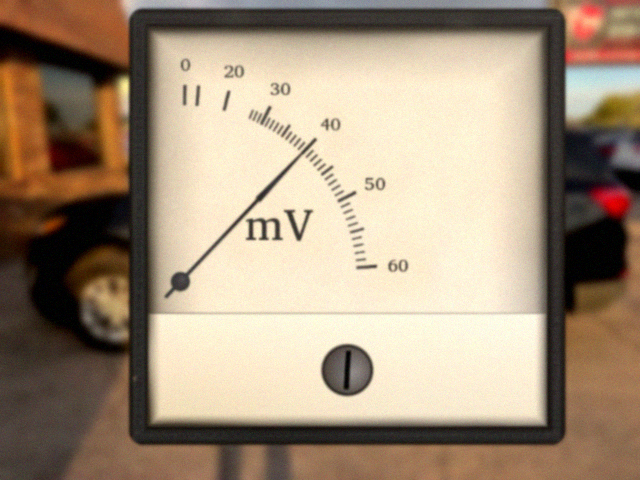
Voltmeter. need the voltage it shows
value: 40 mV
